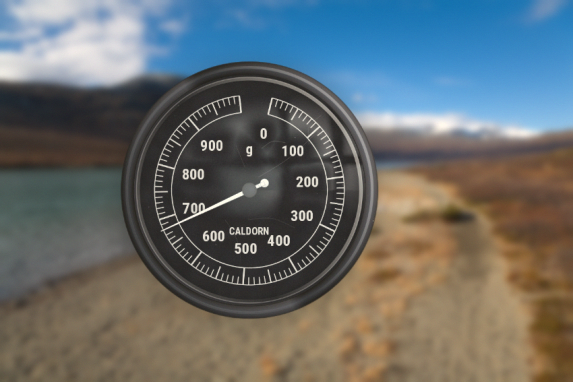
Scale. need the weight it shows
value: 680 g
